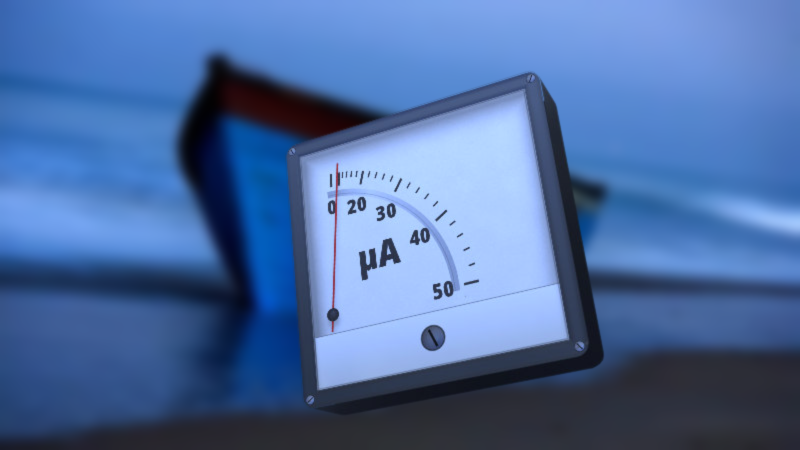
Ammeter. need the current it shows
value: 10 µA
